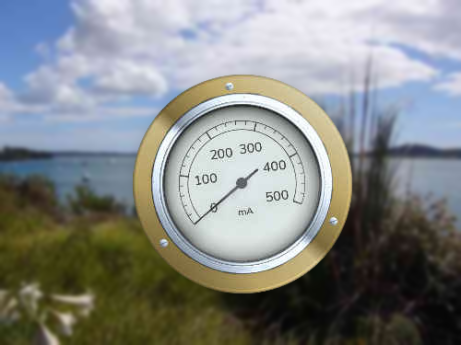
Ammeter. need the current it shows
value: 0 mA
